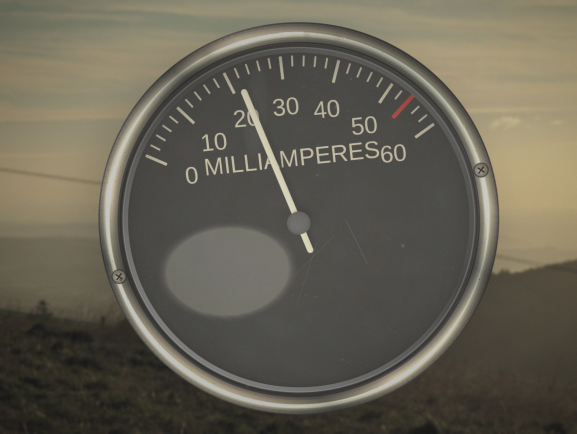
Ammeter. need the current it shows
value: 22 mA
